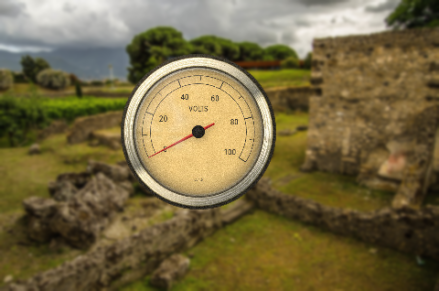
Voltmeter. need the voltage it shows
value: 0 V
